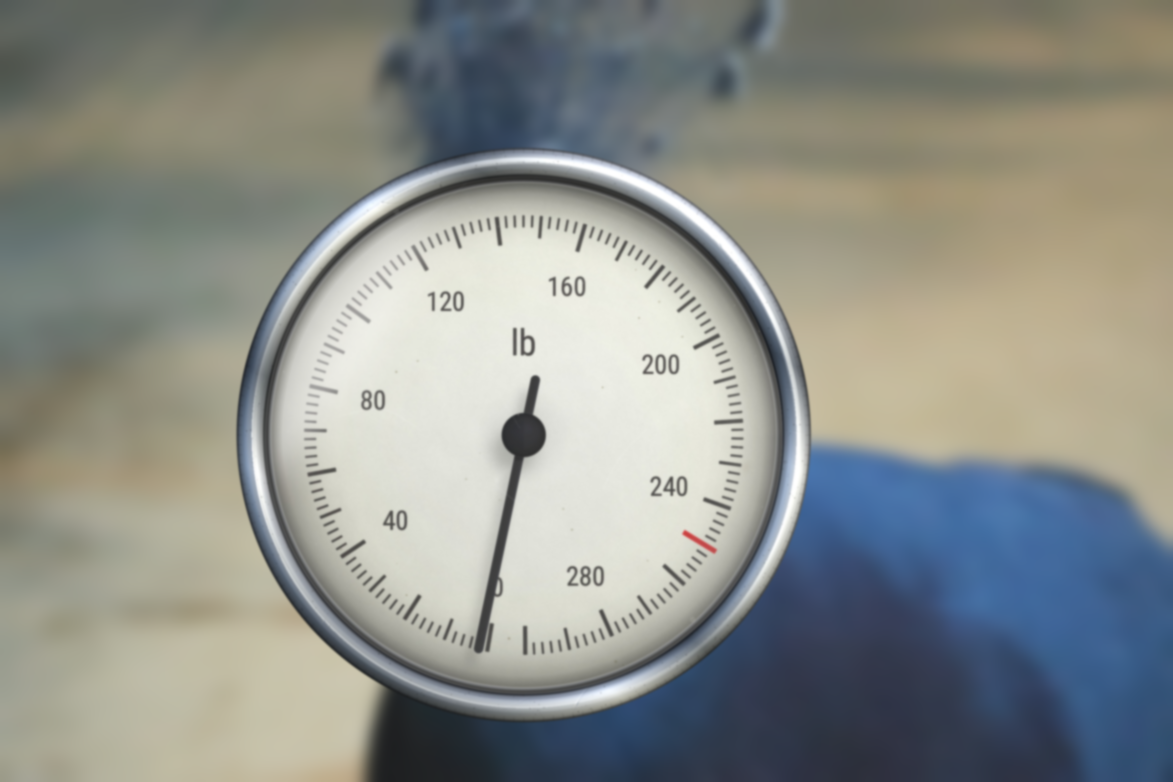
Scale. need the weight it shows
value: 2 lb
